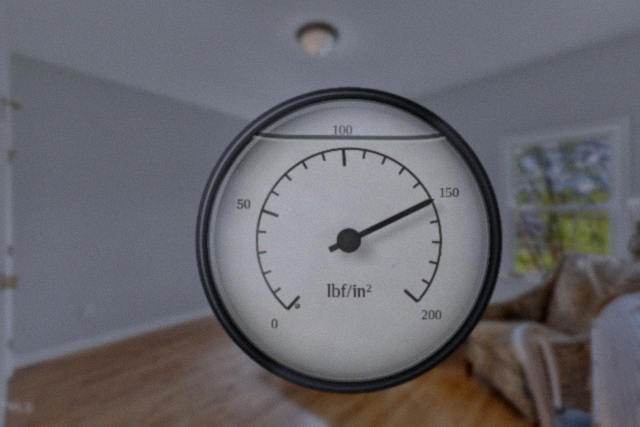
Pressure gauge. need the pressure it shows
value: 150 psi
